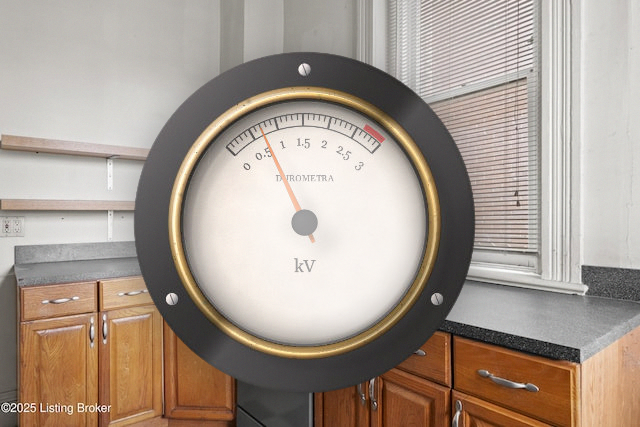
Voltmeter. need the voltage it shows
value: 0.7 kV
